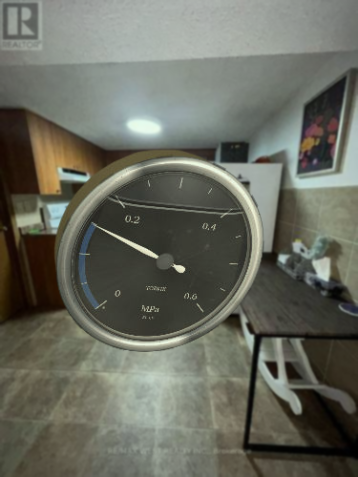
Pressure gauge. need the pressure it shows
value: 0.15 MPa
